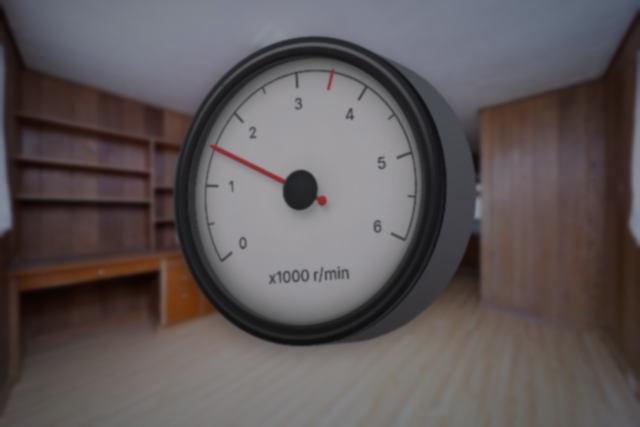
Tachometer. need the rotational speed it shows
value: 1500 rpm
